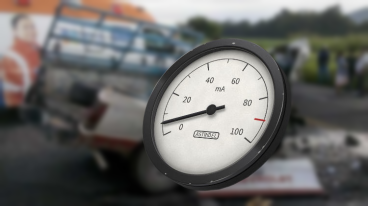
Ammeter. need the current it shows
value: 5 mA
